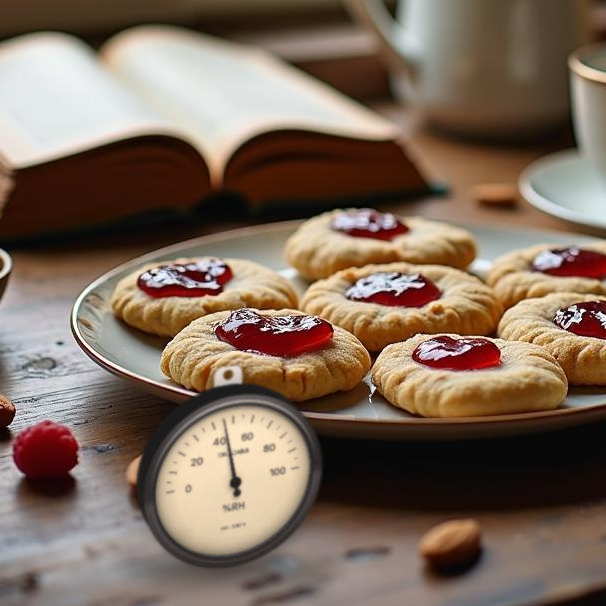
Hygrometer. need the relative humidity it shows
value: 45 %
